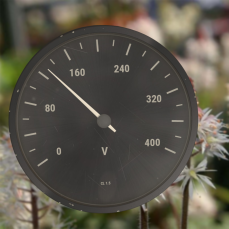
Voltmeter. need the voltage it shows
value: 130 V
